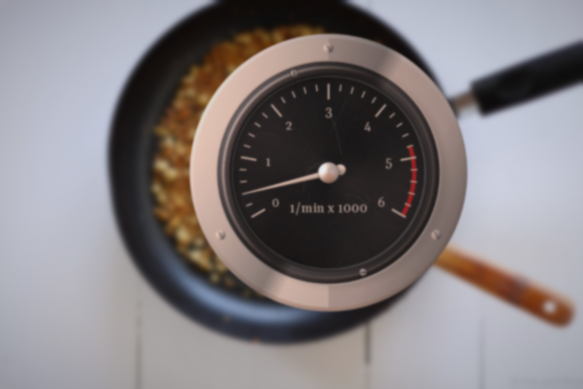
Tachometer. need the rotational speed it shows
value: 400 rpm
